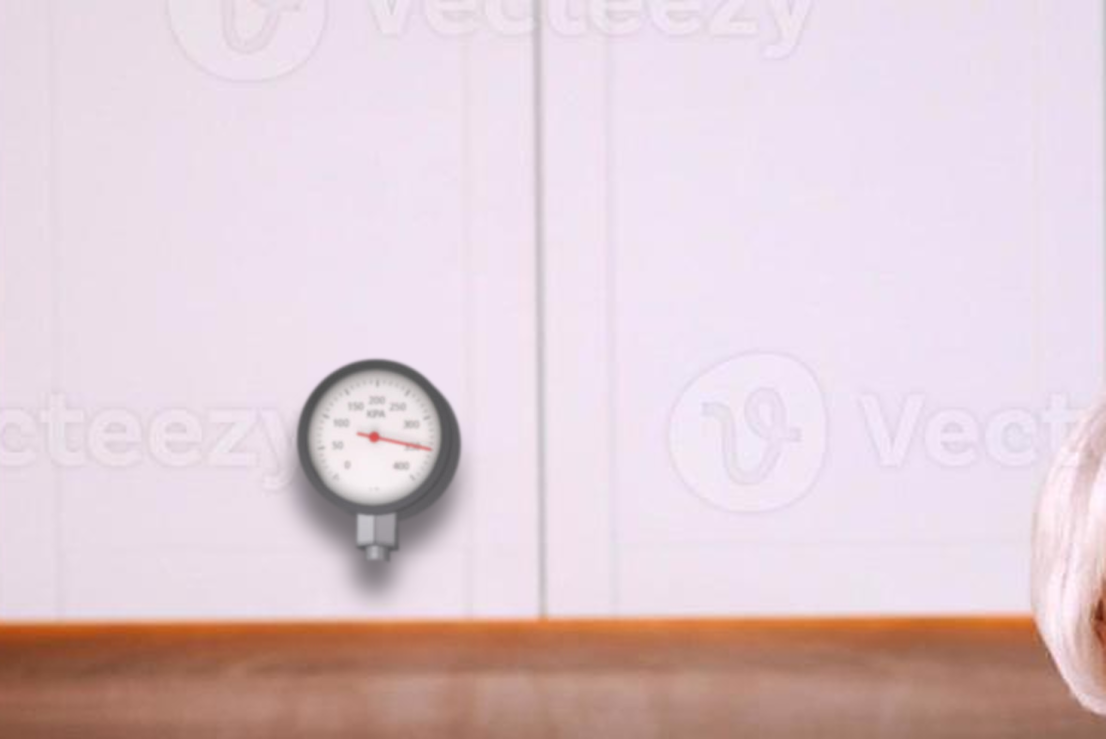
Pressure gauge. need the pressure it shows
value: 350 kPa
